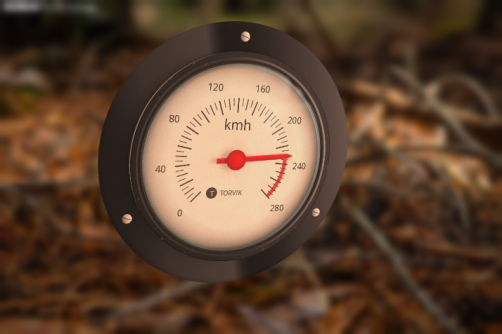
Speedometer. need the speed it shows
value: 230 km/h
